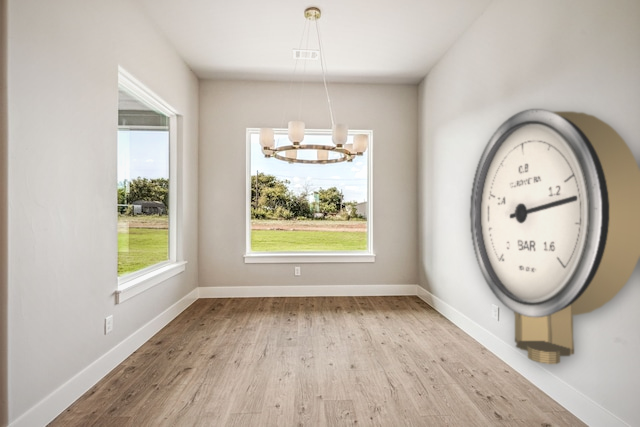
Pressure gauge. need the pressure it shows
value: 1.3 bar
